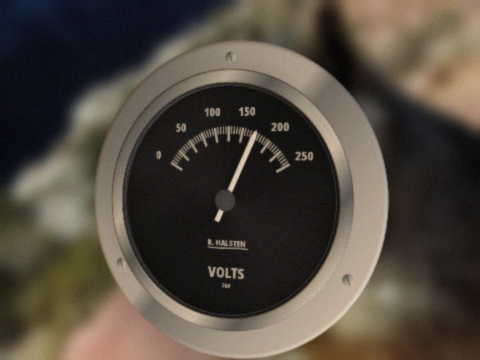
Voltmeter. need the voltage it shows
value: 175 V
